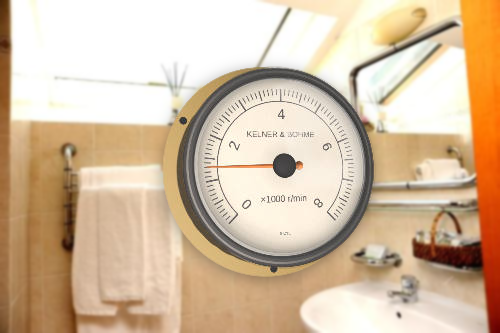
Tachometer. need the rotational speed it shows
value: 1300 rpm
